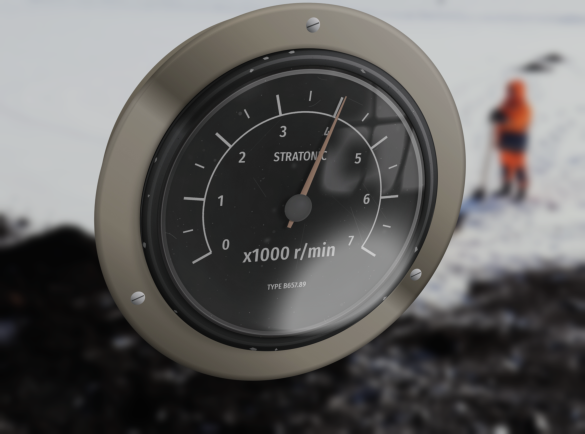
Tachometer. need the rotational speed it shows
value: 4000 rpm
